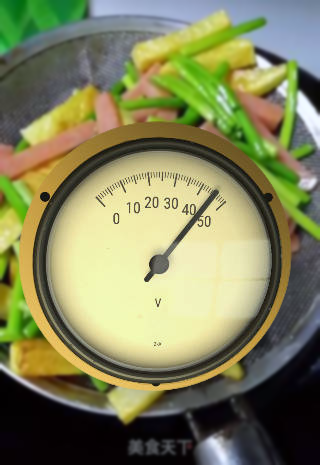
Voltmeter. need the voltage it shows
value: 45 V
